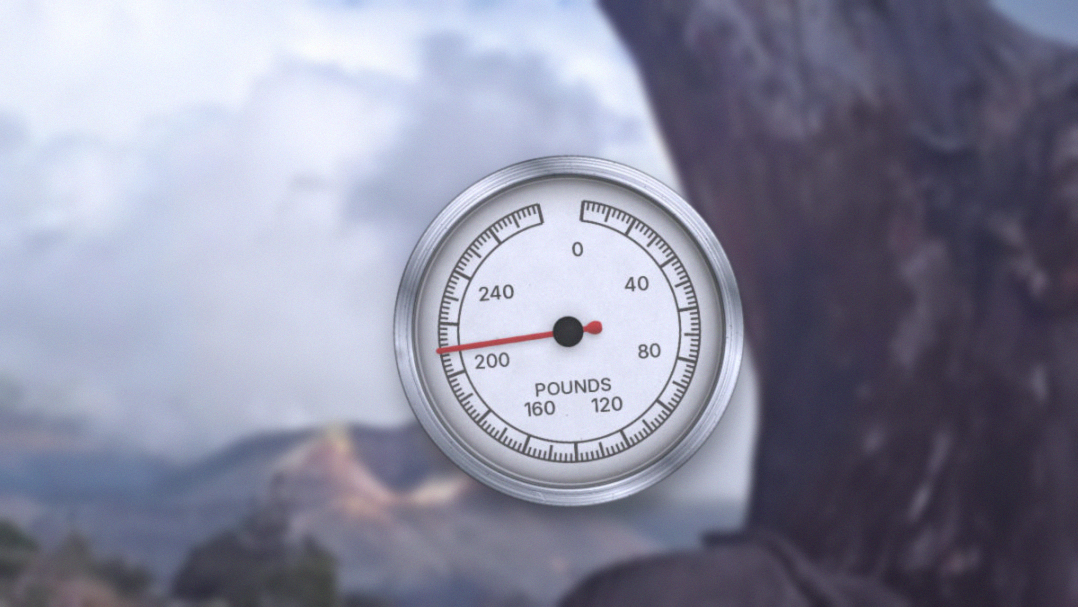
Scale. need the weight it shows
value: 210 lb
